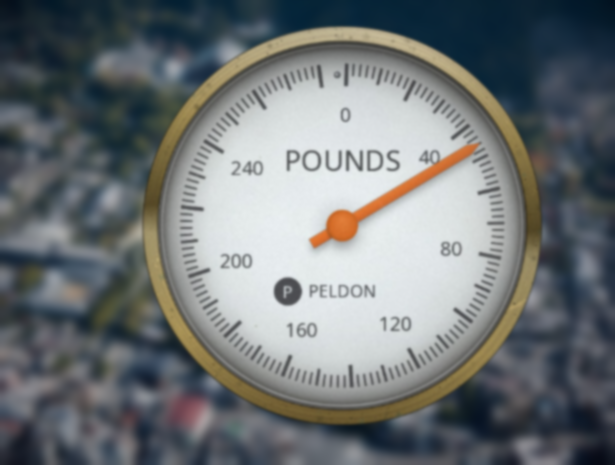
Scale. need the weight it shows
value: 46 lb
